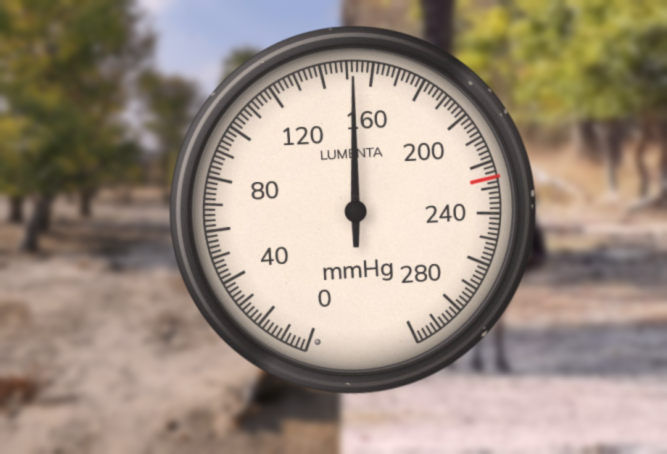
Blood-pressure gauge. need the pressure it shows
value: 152 mmHg
